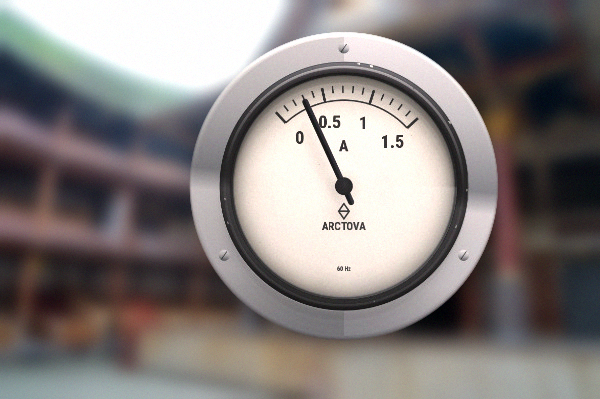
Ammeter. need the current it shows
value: 0.3 A
